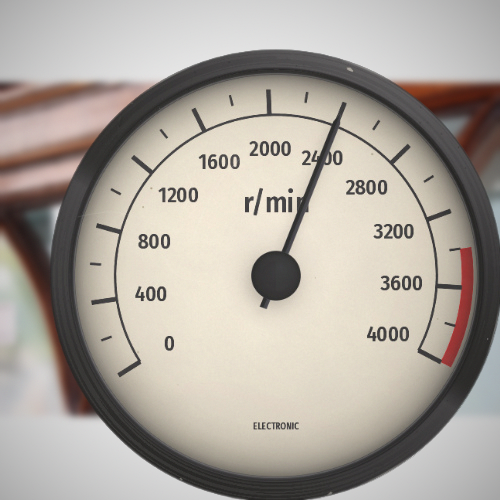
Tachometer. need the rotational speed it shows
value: 2400 rpm
